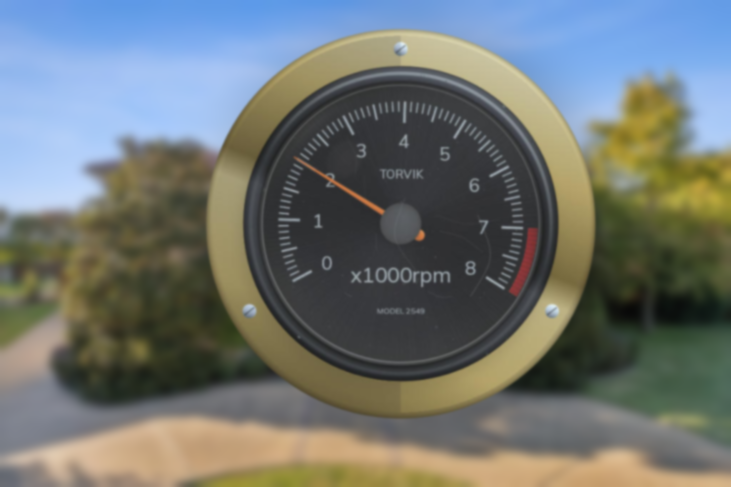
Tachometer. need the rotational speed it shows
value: 2000 rpm
